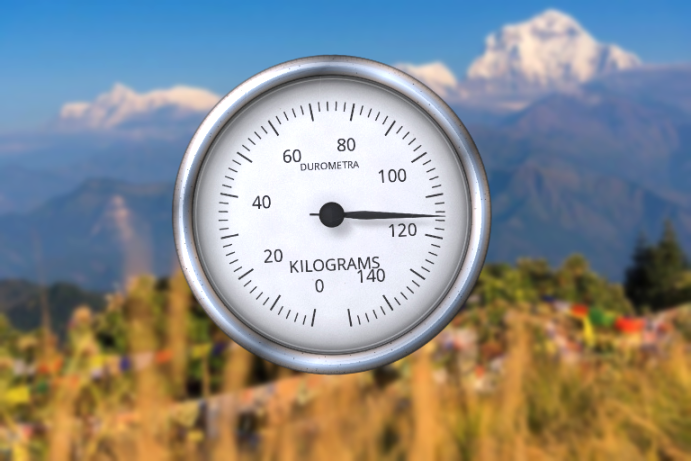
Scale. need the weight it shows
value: 115 kg
